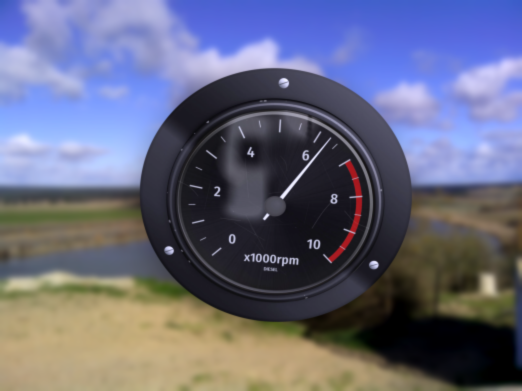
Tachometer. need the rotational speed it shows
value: 6250 rpm
